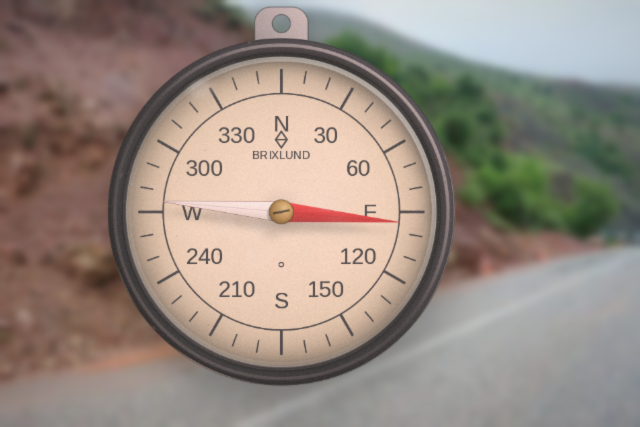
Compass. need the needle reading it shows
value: 95 °
